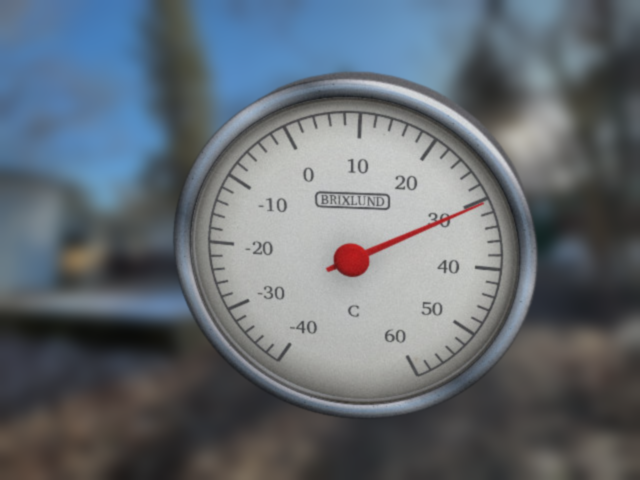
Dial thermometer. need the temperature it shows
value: 30 °C
